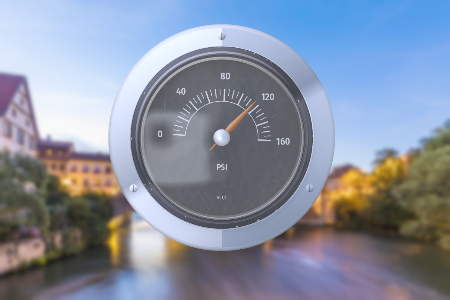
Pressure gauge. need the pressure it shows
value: 115 psi
